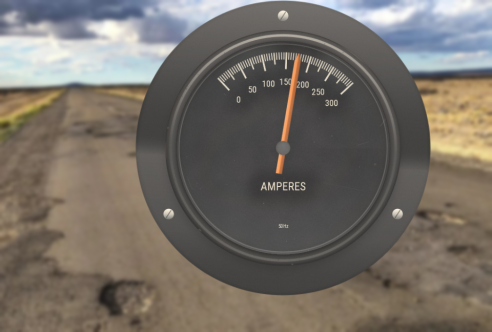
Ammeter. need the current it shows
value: 175 A
